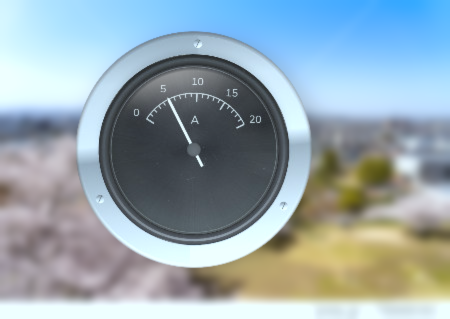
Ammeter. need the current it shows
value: 5 A
